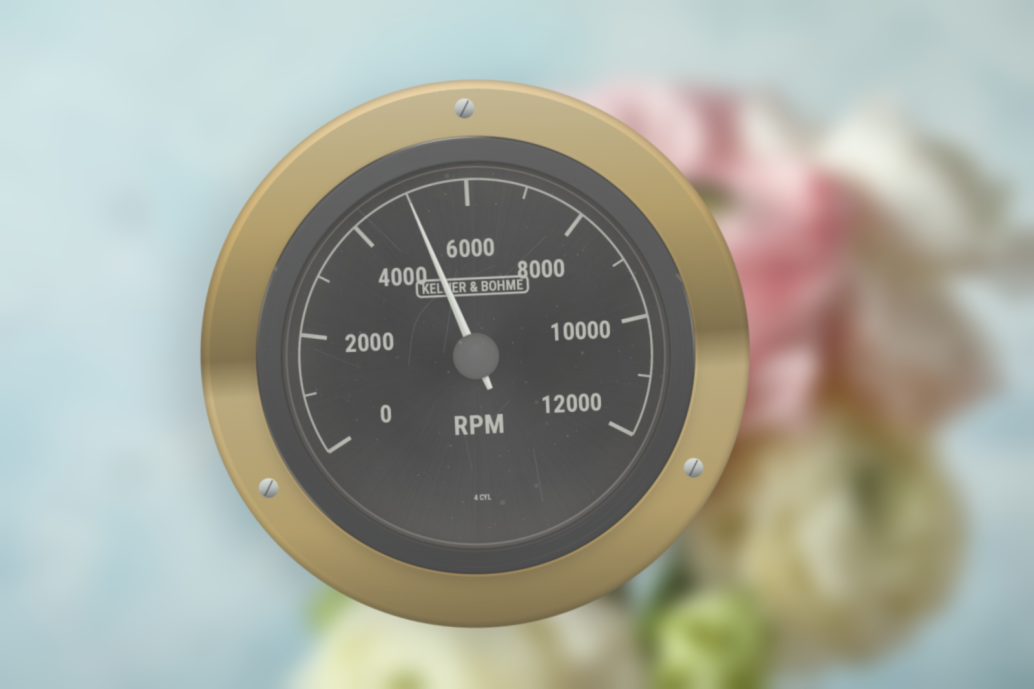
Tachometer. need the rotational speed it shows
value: 5000 rpm
